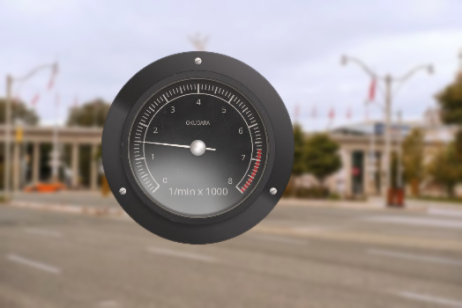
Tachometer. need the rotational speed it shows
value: 1500 rpm
